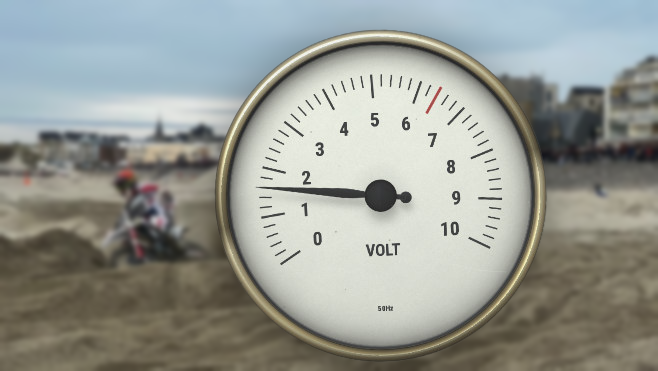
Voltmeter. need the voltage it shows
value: 1.6 V
